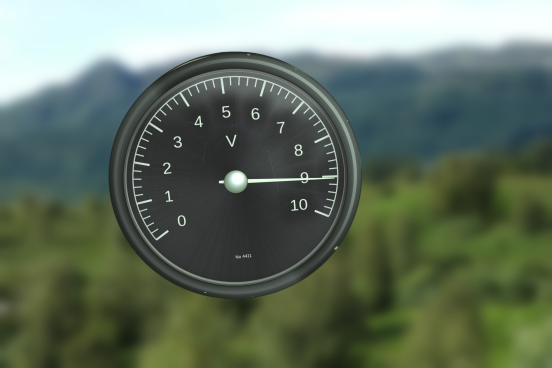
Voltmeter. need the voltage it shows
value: 9 V
